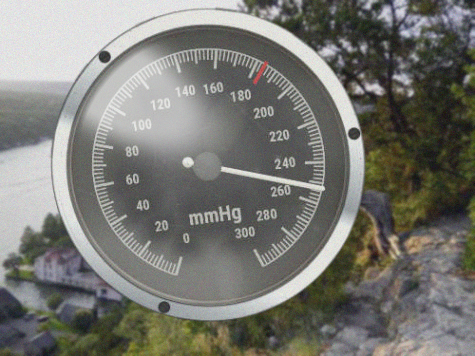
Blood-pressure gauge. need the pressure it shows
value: 252 mmHg
